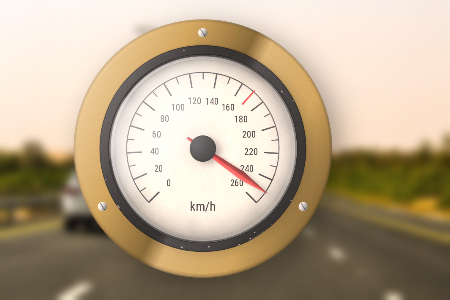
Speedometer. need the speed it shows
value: 250 km/h
